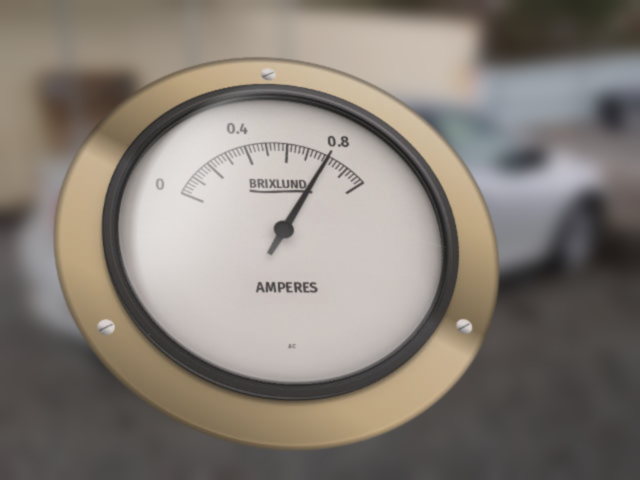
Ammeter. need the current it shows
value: 0.8 A
